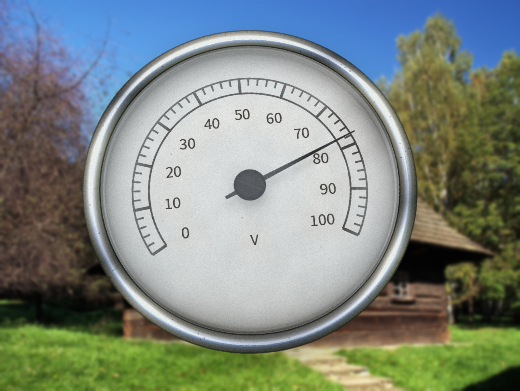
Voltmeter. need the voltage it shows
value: 78 V
